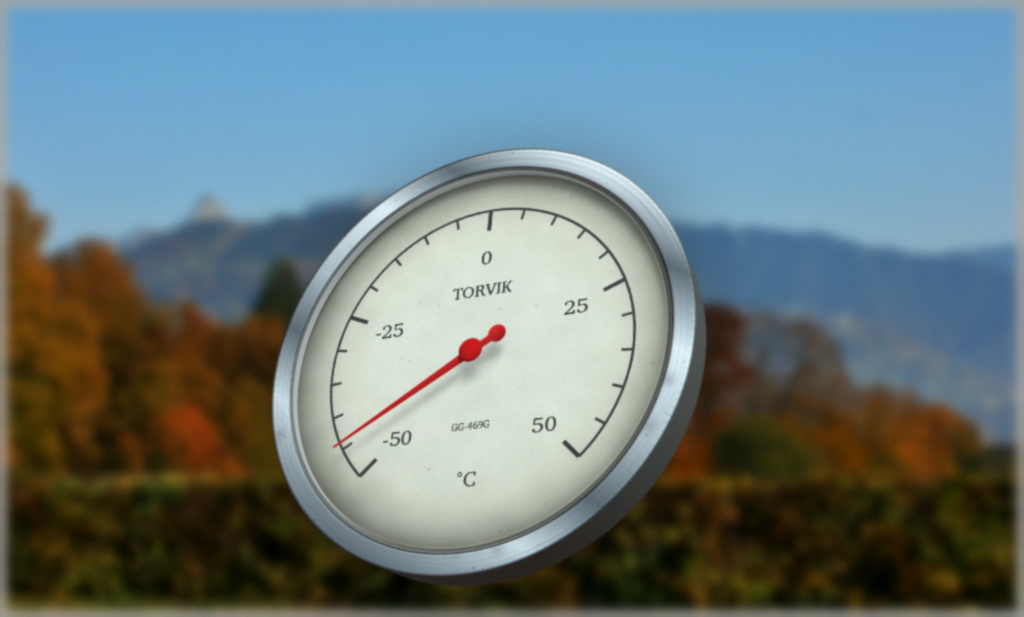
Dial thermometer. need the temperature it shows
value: -45 °C
